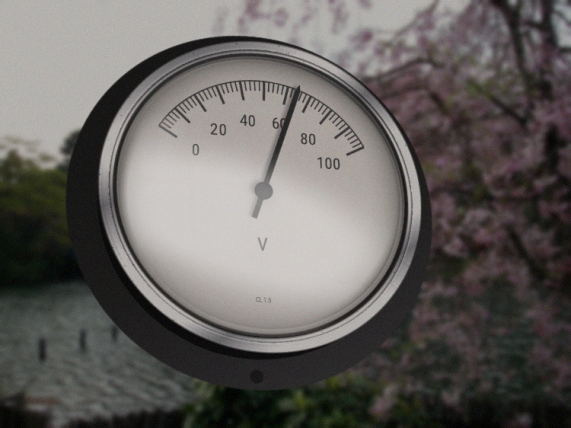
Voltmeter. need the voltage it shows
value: 64 V
